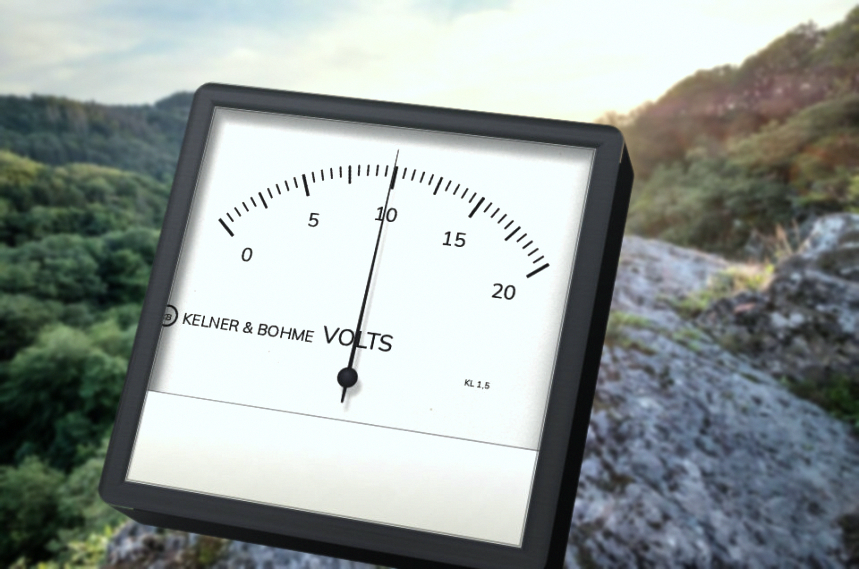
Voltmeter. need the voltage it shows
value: 10 V
